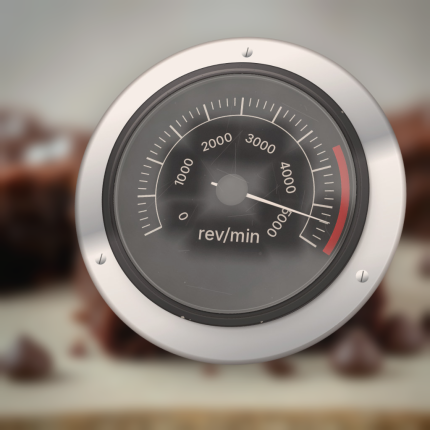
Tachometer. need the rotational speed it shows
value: 4700 rpm
